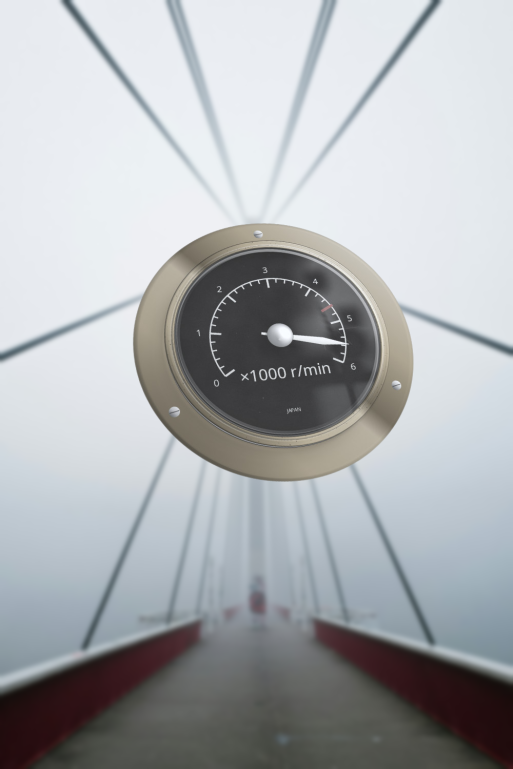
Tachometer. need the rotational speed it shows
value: 5600 rpm
